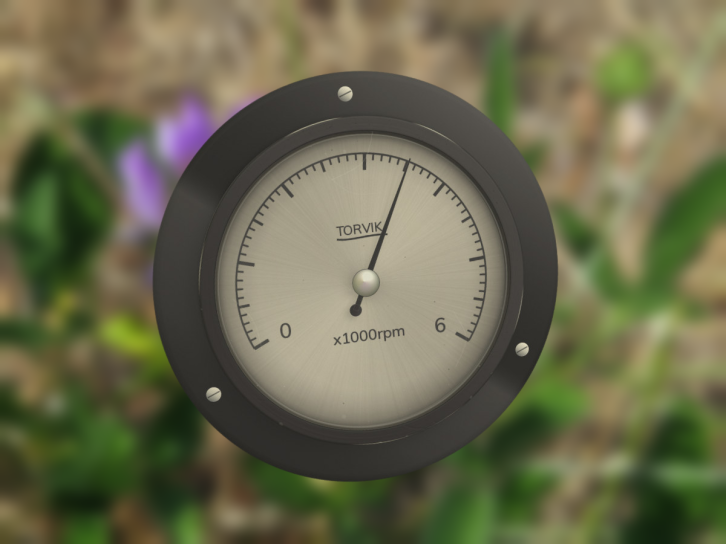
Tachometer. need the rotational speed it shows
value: 3500 rpm
